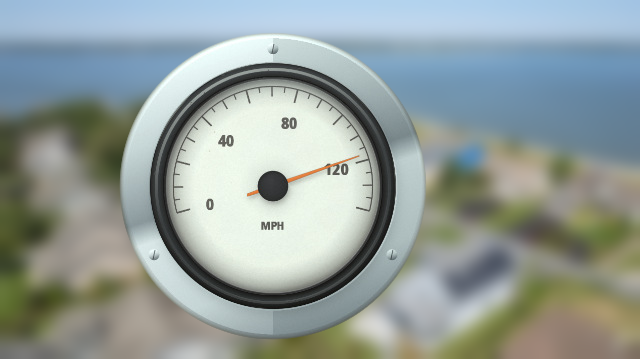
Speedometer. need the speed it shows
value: 117.5 mph
